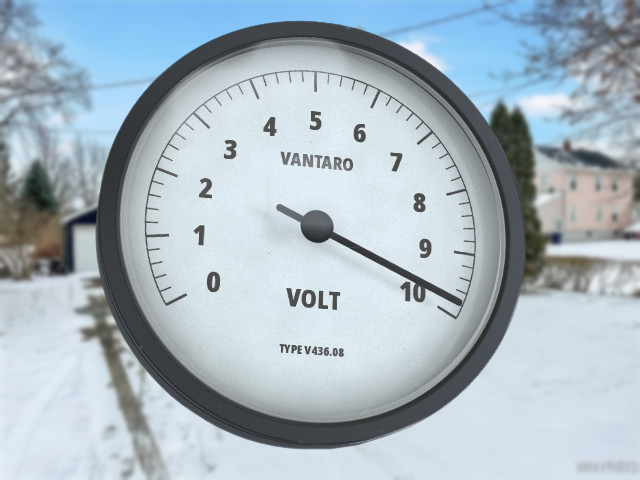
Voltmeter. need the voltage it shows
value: 9.8 V
